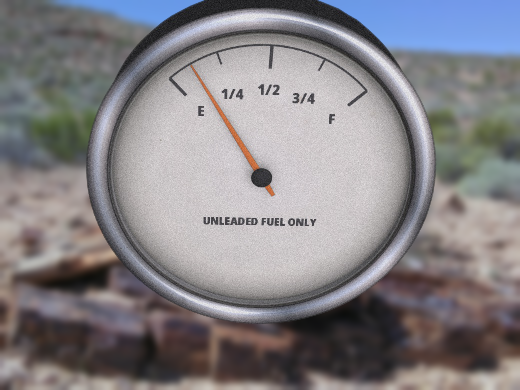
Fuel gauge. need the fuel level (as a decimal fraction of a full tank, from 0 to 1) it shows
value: 0.125
